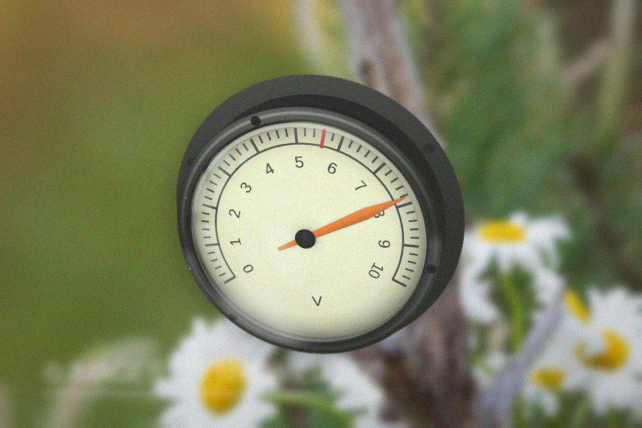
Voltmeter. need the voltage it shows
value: 7.8 V
